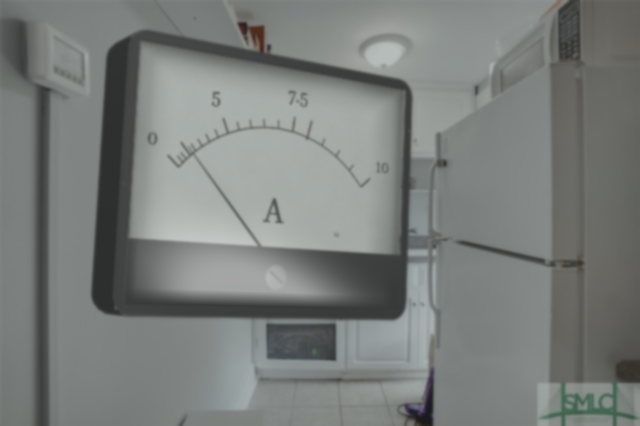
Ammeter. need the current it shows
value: 2.5 A
